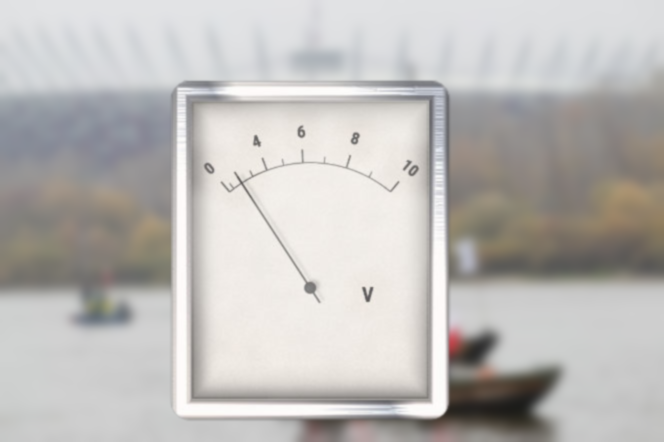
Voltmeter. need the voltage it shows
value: 2 V
